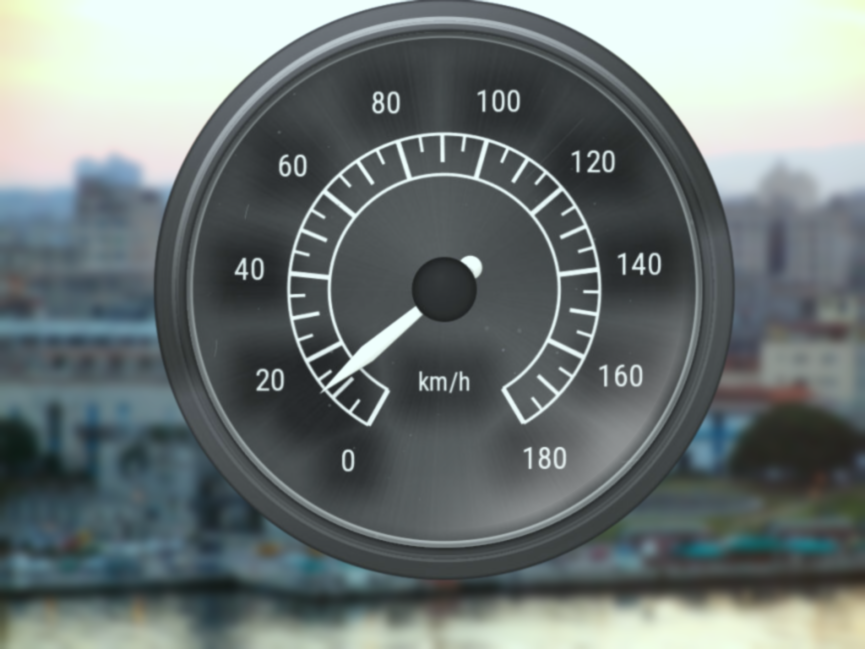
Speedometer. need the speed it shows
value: 12.5 km/h
